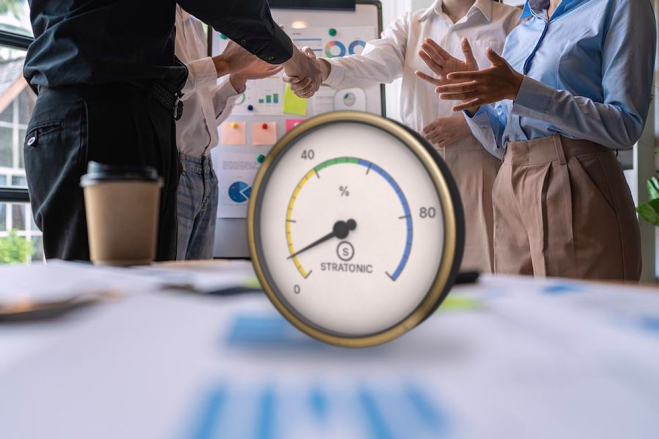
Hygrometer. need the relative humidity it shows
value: 8 %
